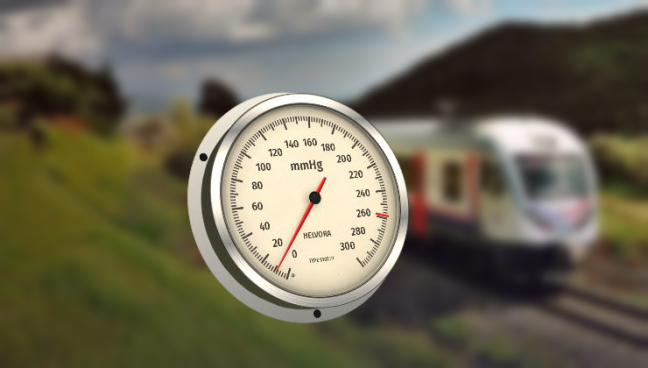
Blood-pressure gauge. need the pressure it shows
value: 10 mmHg
